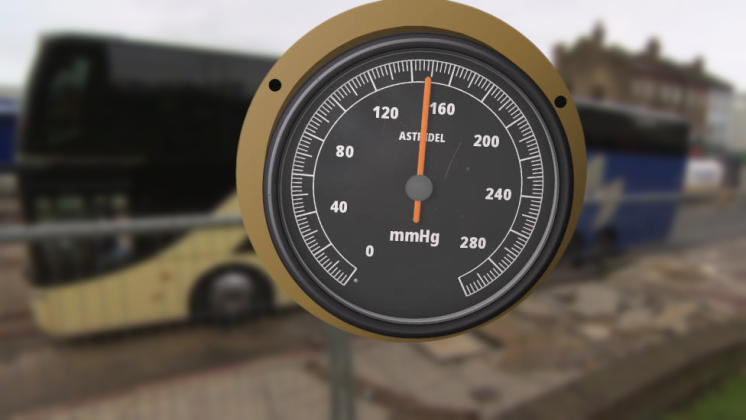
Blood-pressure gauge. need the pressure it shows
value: 148 mmHg
